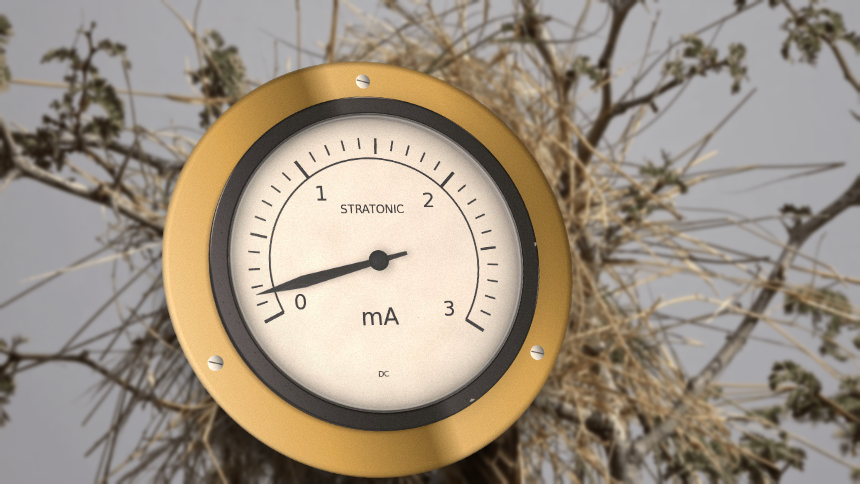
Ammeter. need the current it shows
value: 0.15 mA
